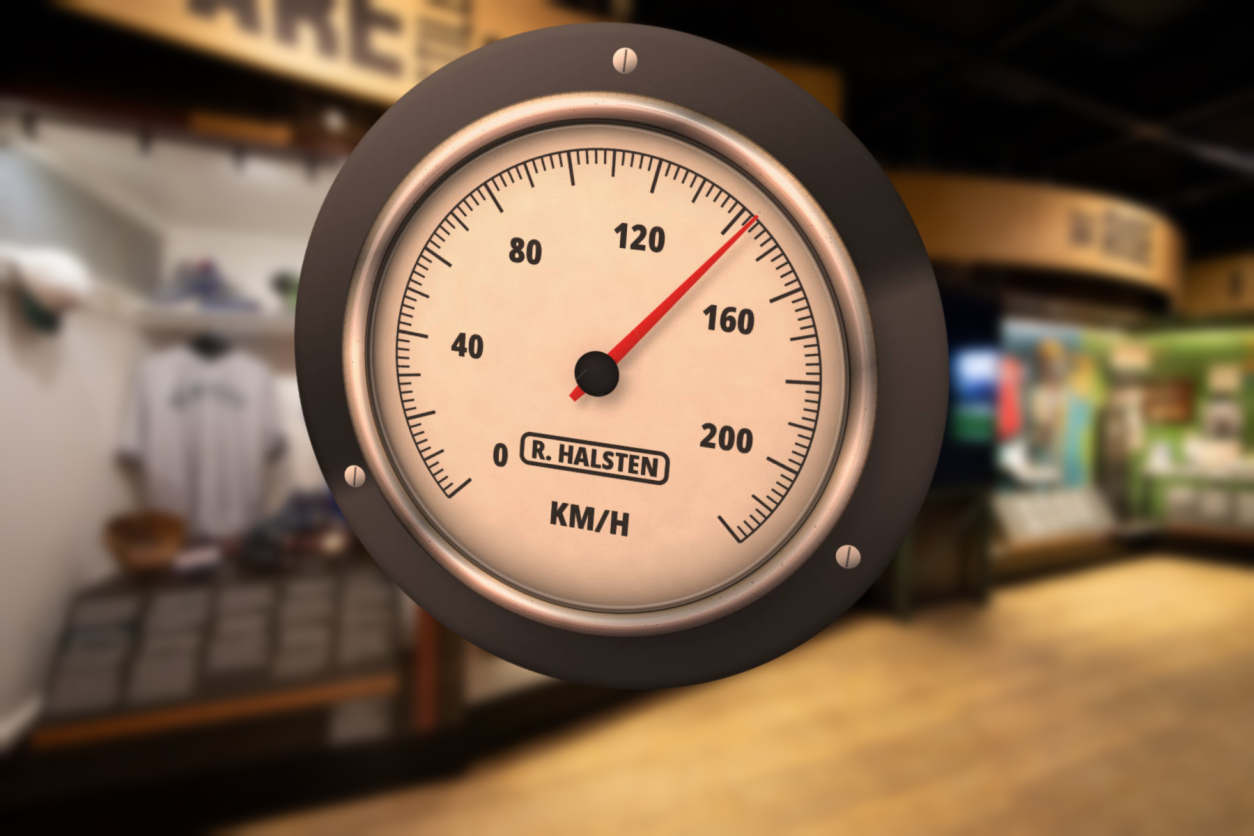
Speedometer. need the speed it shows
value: 143 km/h
